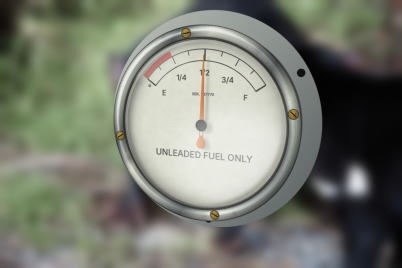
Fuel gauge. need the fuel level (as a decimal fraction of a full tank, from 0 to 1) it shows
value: 0.5
